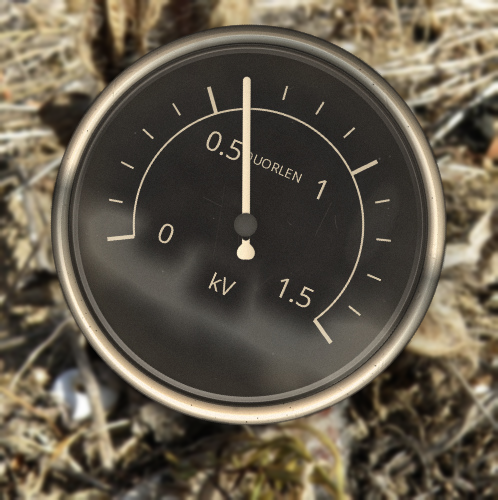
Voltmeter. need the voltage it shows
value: 0.6 kV
